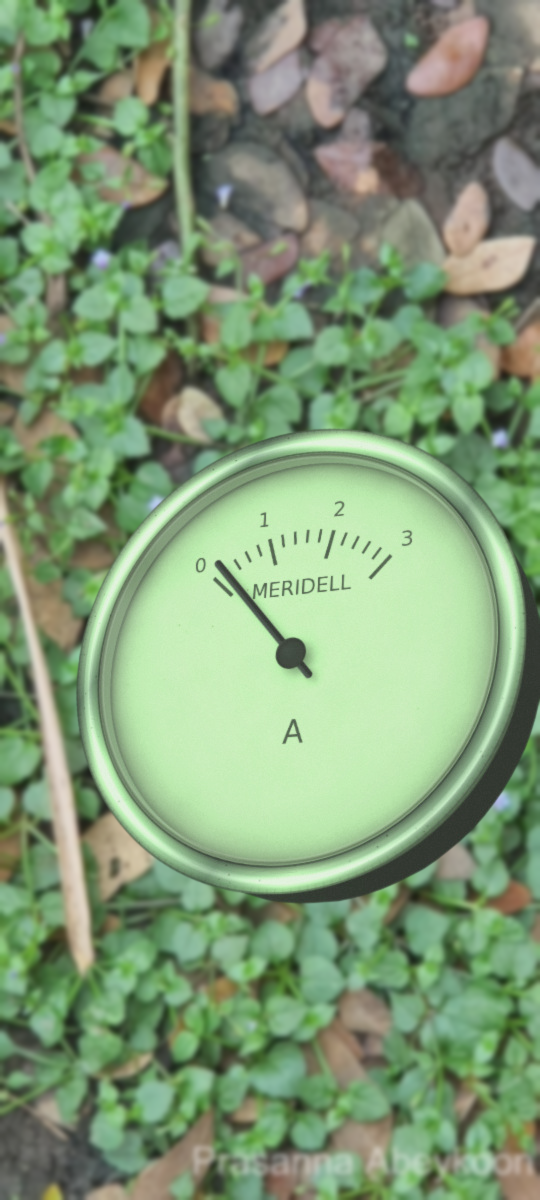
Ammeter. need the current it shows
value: 0.2 A
